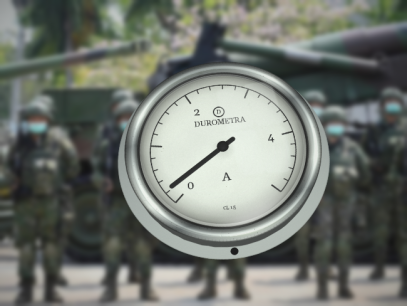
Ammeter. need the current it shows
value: 0.2 A
